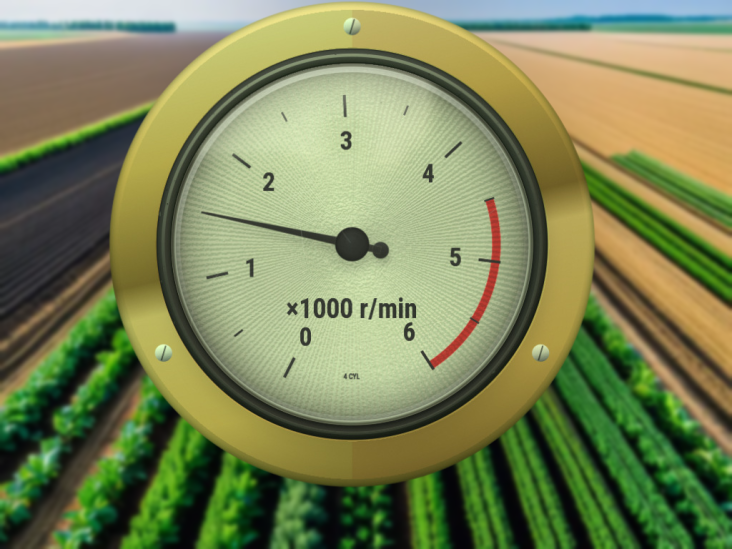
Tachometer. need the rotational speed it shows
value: 1500 rpm
